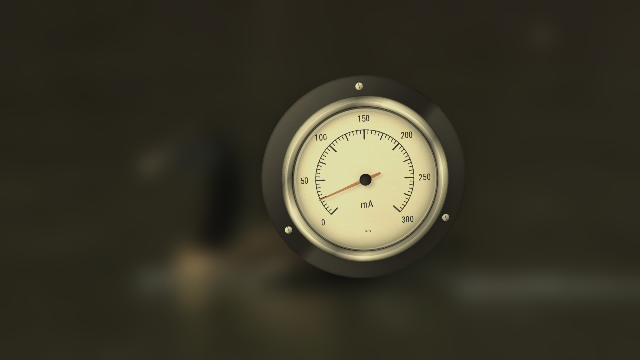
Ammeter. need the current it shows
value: 25 mA
